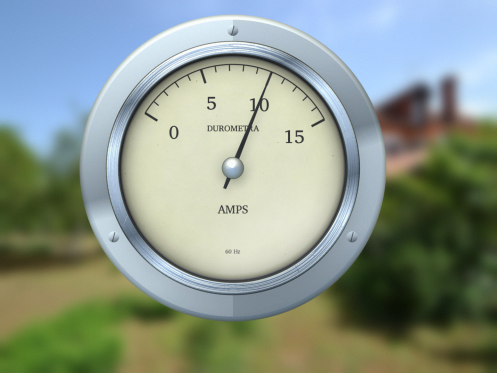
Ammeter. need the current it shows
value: 10 A
